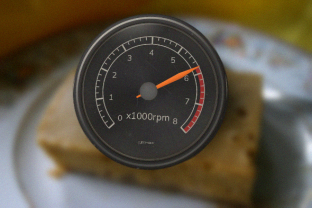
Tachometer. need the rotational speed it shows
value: 5800 rpm
